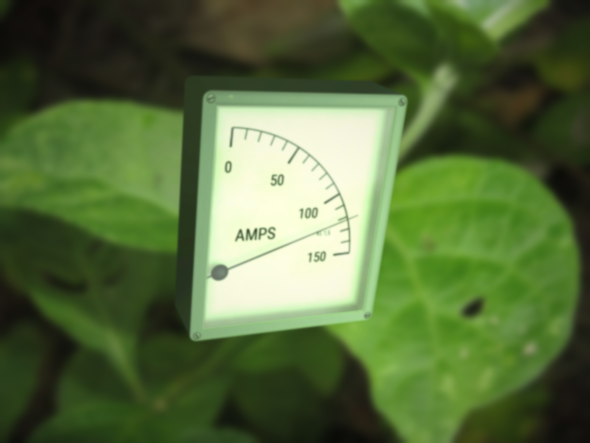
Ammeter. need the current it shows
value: 120 A
